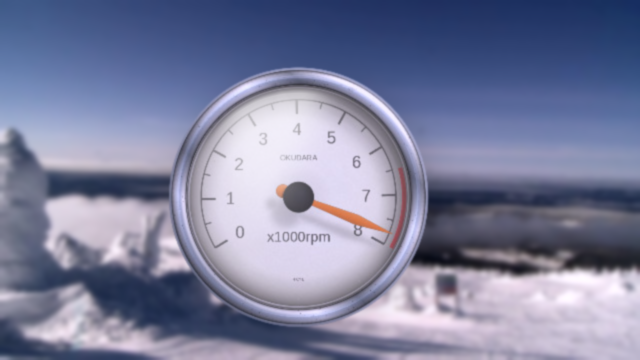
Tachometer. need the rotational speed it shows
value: 7750 rpm
